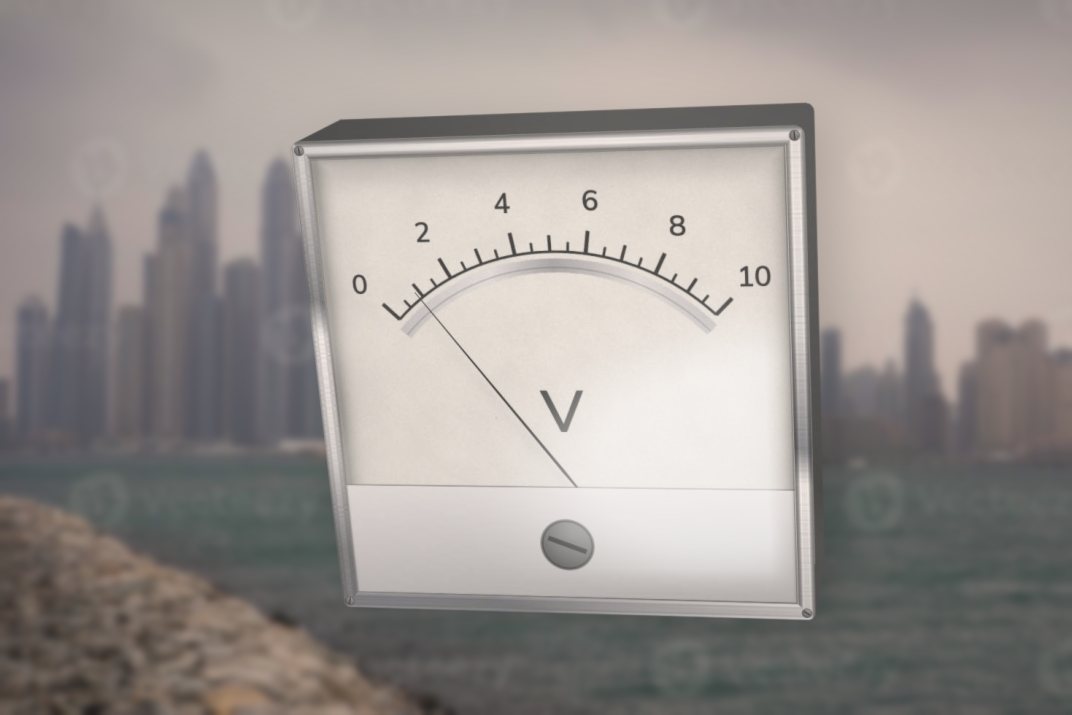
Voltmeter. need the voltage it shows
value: 1 V
